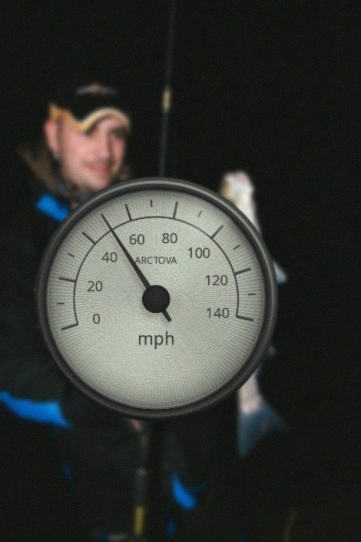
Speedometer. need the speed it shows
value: 50 mph
